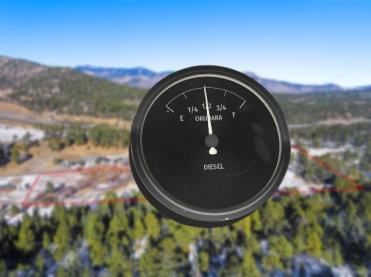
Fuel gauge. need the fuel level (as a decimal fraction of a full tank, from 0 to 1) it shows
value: 0.5
